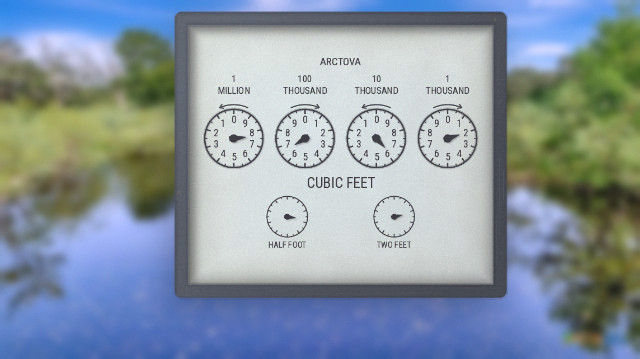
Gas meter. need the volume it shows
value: 766200 ft³
